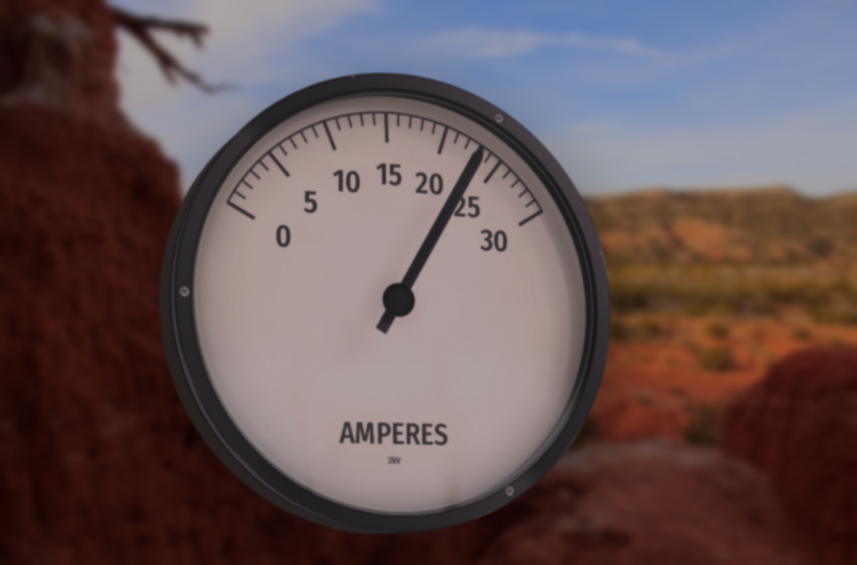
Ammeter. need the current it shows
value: 23 A
